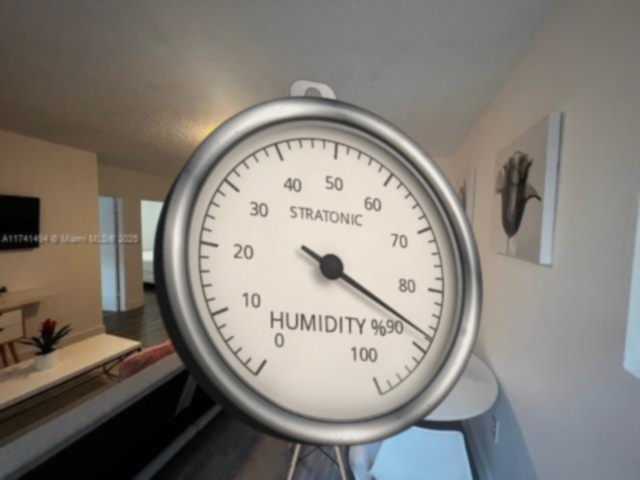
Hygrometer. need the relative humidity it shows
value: 88 %
